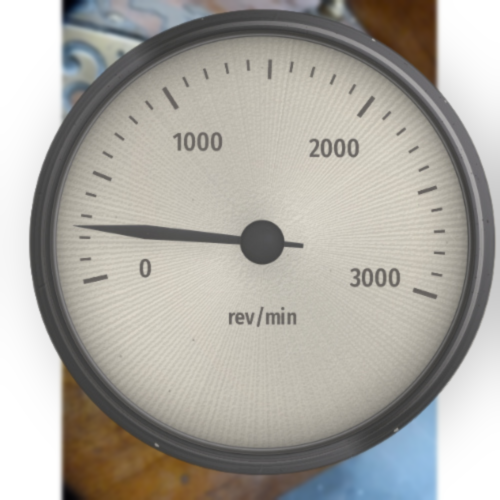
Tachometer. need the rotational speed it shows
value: 250 rpm
